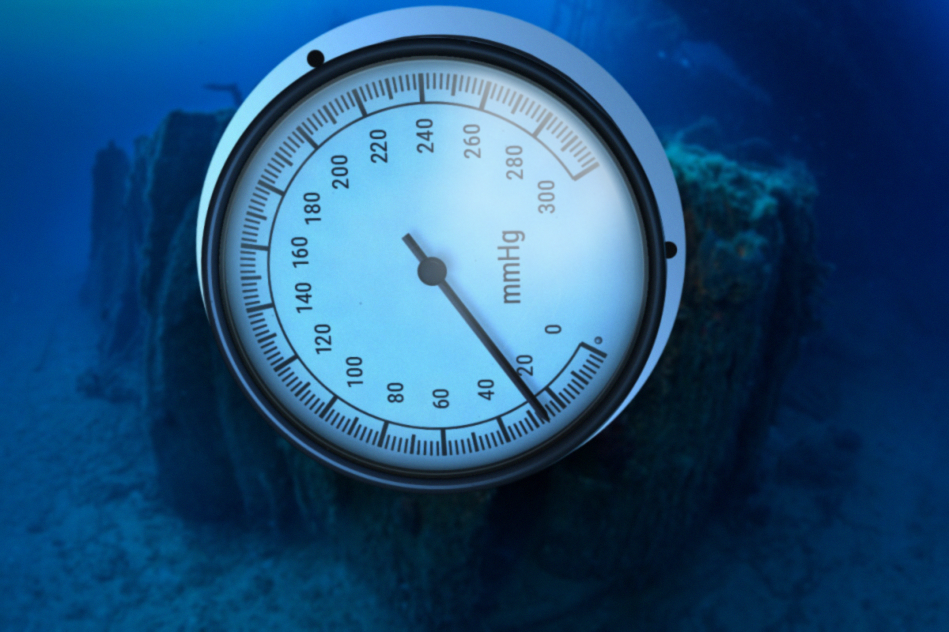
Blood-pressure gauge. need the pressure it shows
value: 26 mmHg
